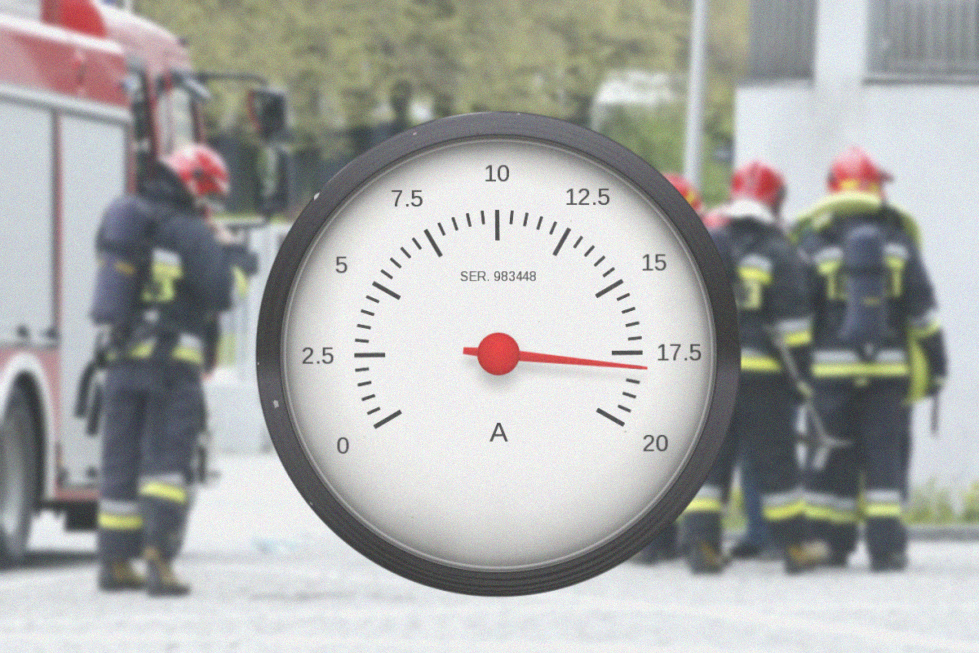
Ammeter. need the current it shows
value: 18 A
